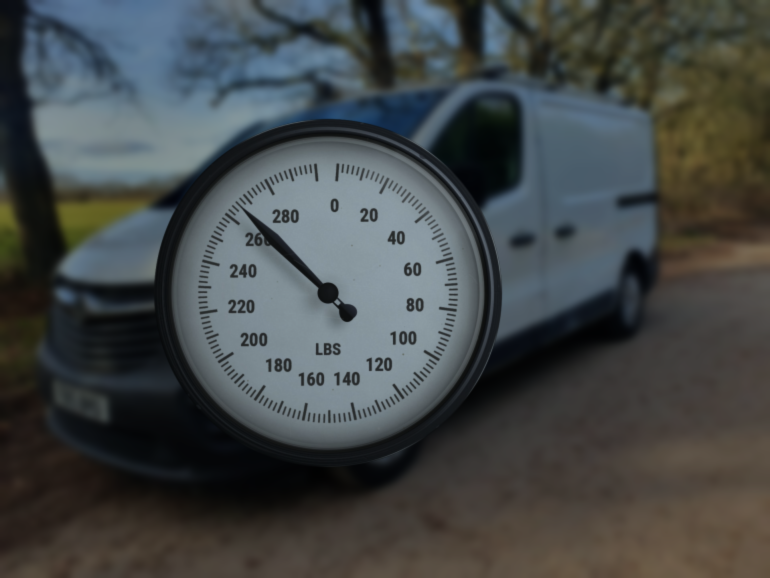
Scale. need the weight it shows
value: 266 lb
